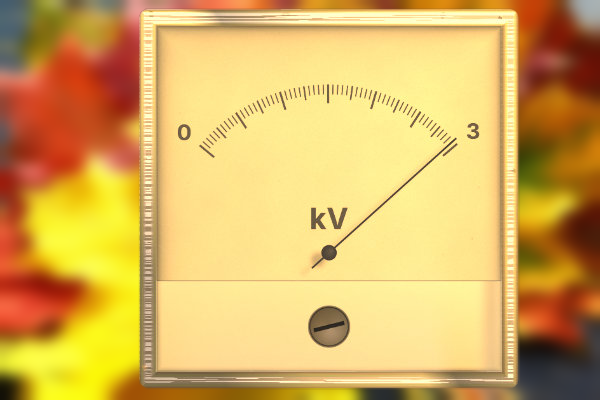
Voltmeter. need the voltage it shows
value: 2.95 kV
